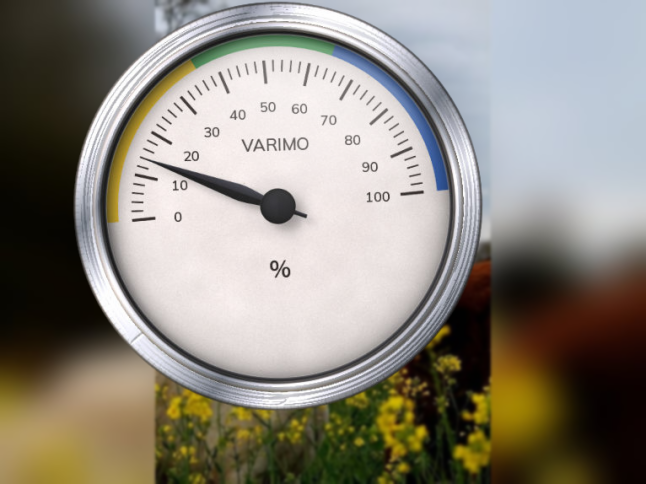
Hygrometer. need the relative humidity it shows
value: 14 %
